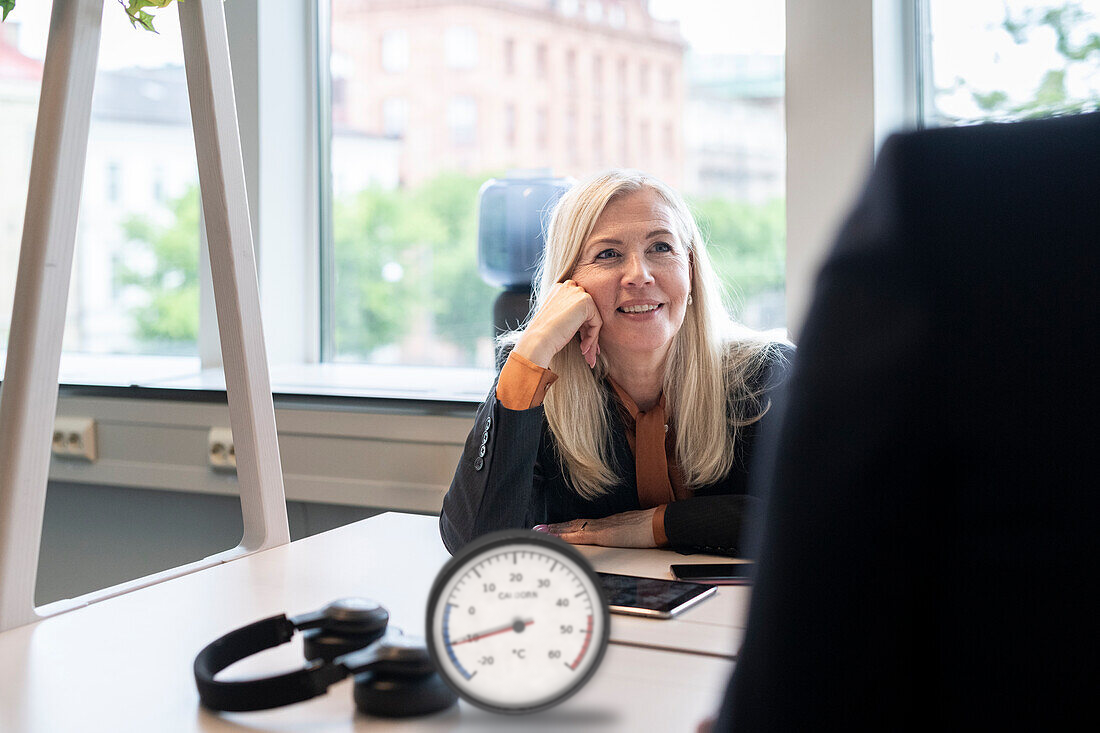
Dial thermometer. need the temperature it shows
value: -10 °C
